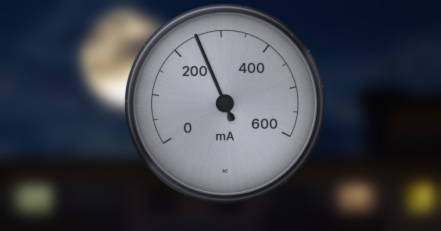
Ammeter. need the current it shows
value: 250 mA
